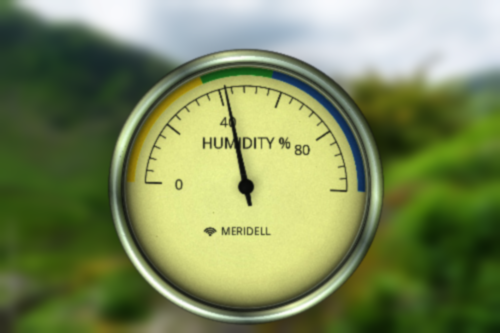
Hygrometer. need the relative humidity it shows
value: 42 %
